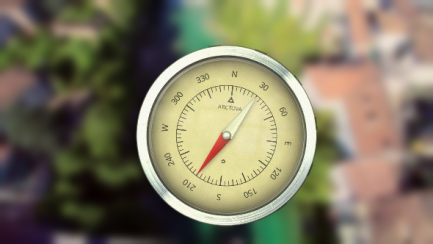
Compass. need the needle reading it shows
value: 210 °
